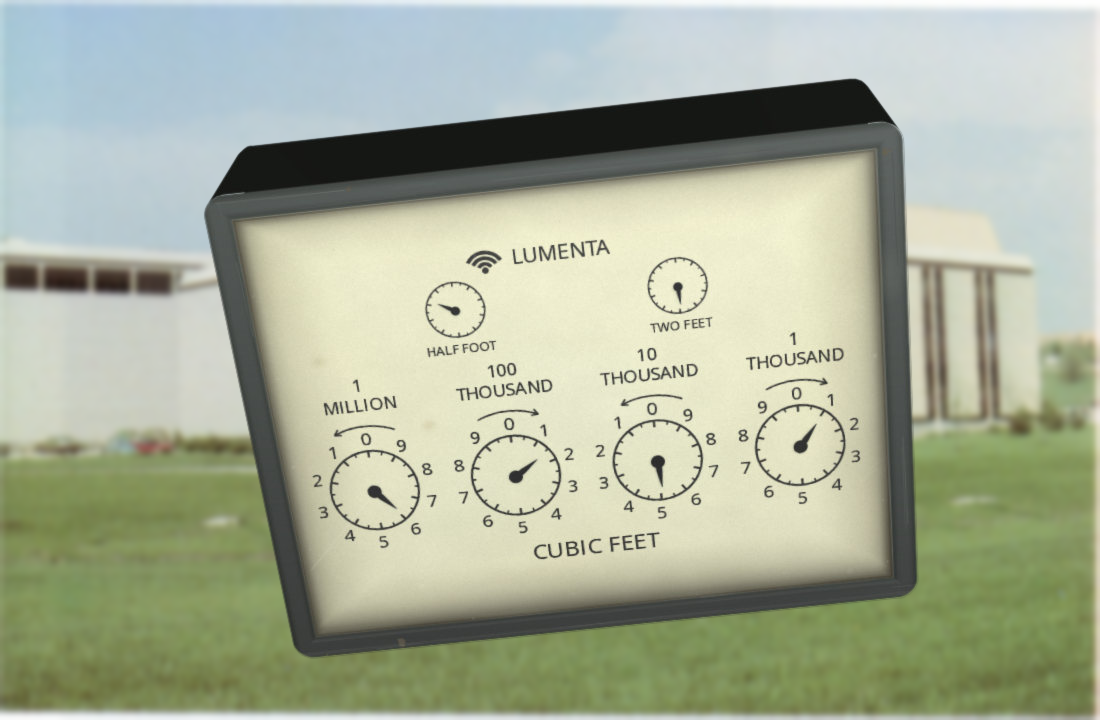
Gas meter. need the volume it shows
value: 615100 ft³
